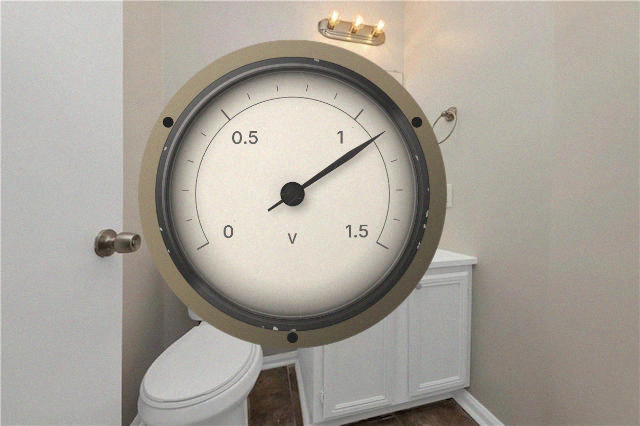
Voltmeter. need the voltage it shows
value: 1.1 V
